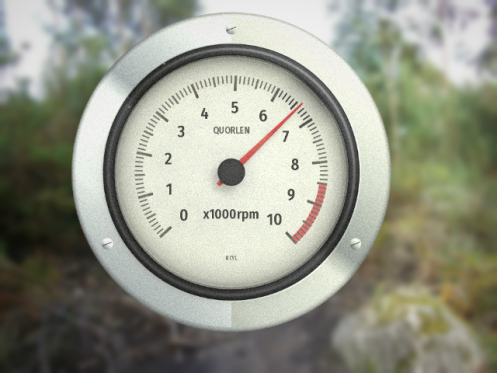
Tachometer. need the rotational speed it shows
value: 6600 rpm
